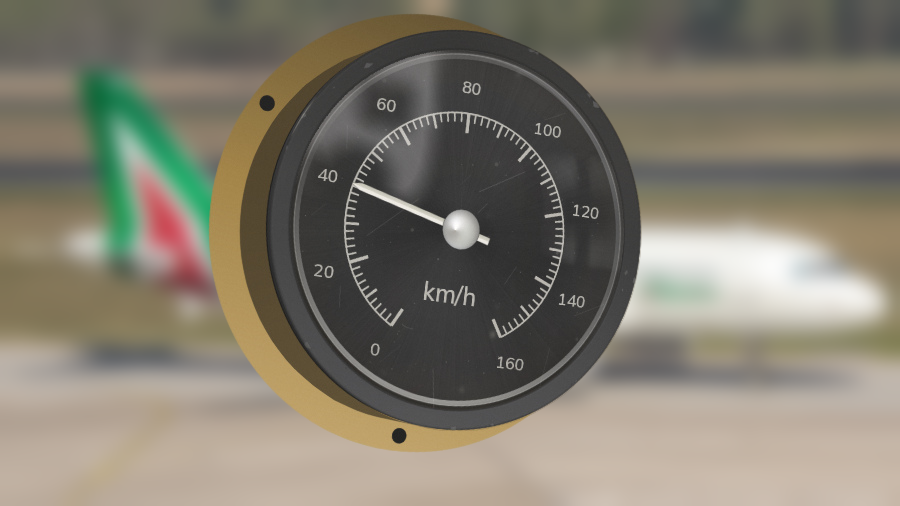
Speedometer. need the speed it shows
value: 40 km/h
